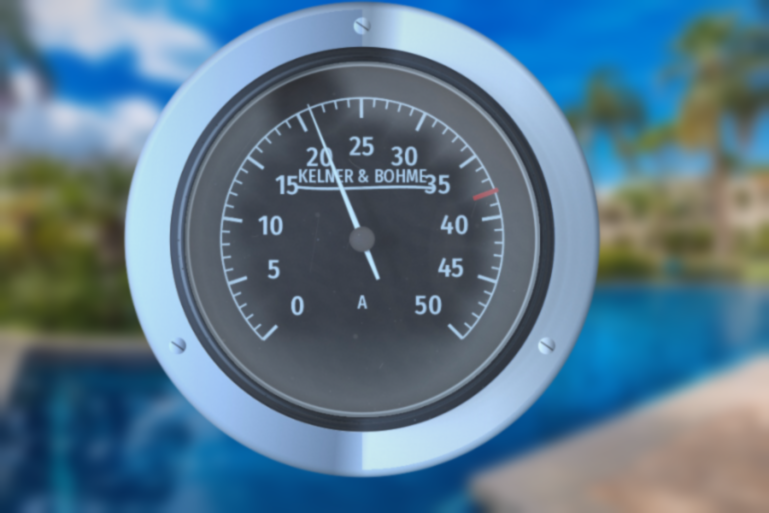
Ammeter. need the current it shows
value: 21 A
